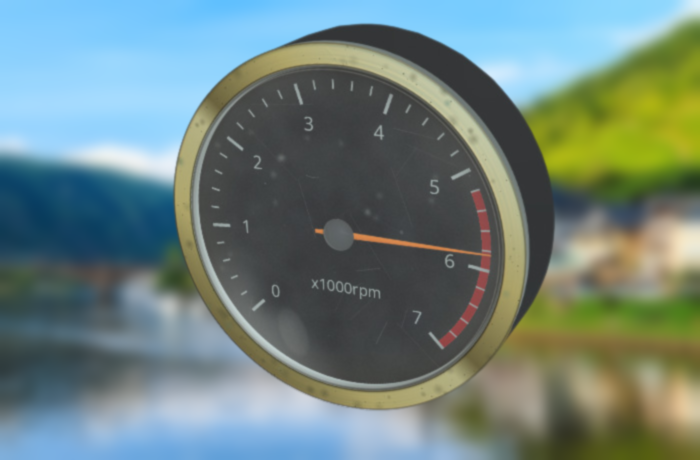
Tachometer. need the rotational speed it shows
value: 5800 rpm
